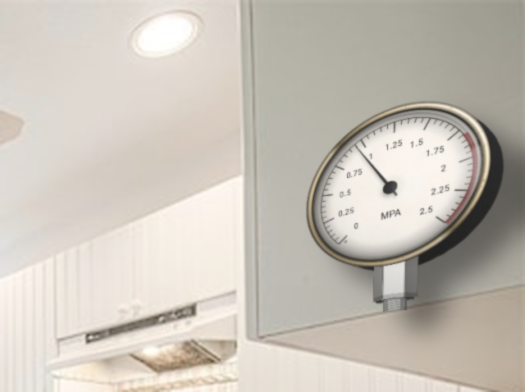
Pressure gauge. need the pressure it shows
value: 0.95 MPa
